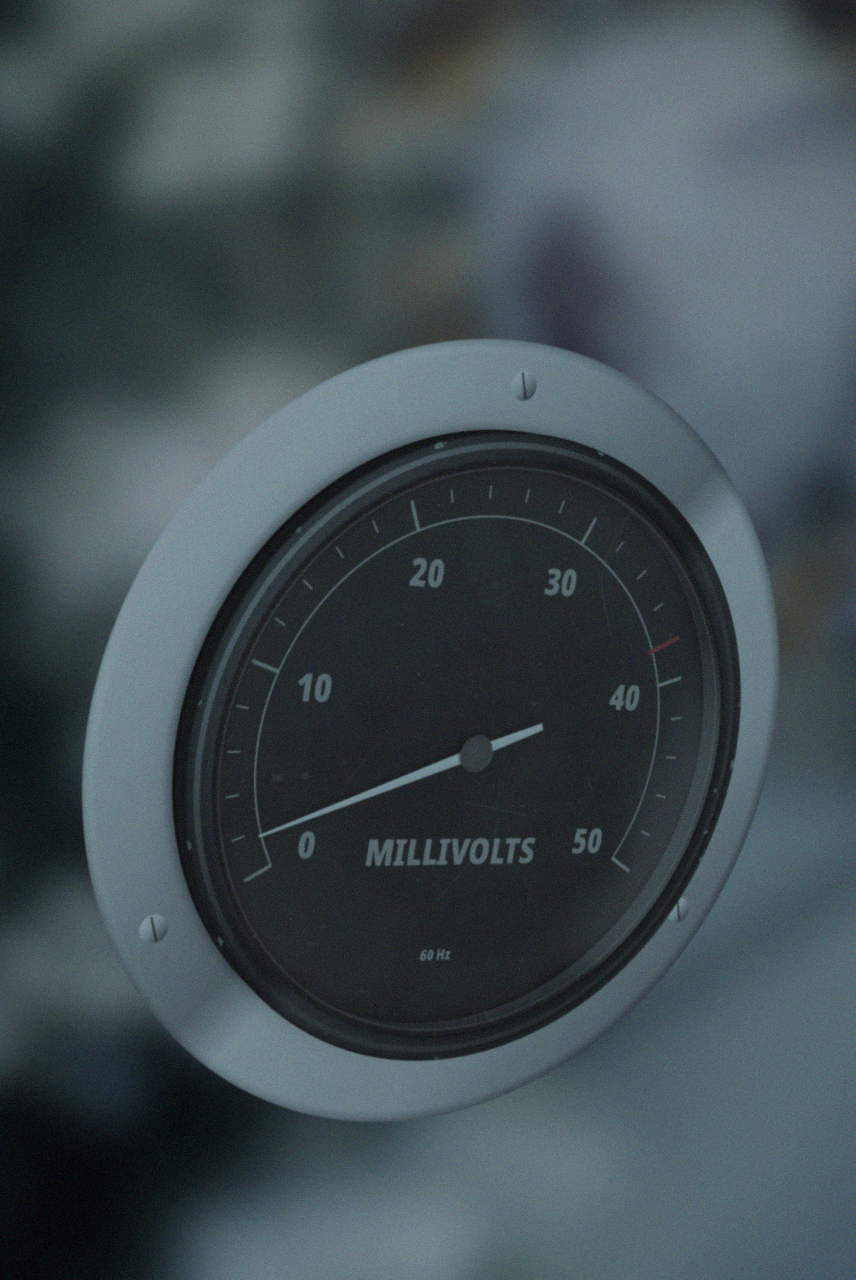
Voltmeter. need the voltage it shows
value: 2 mV
